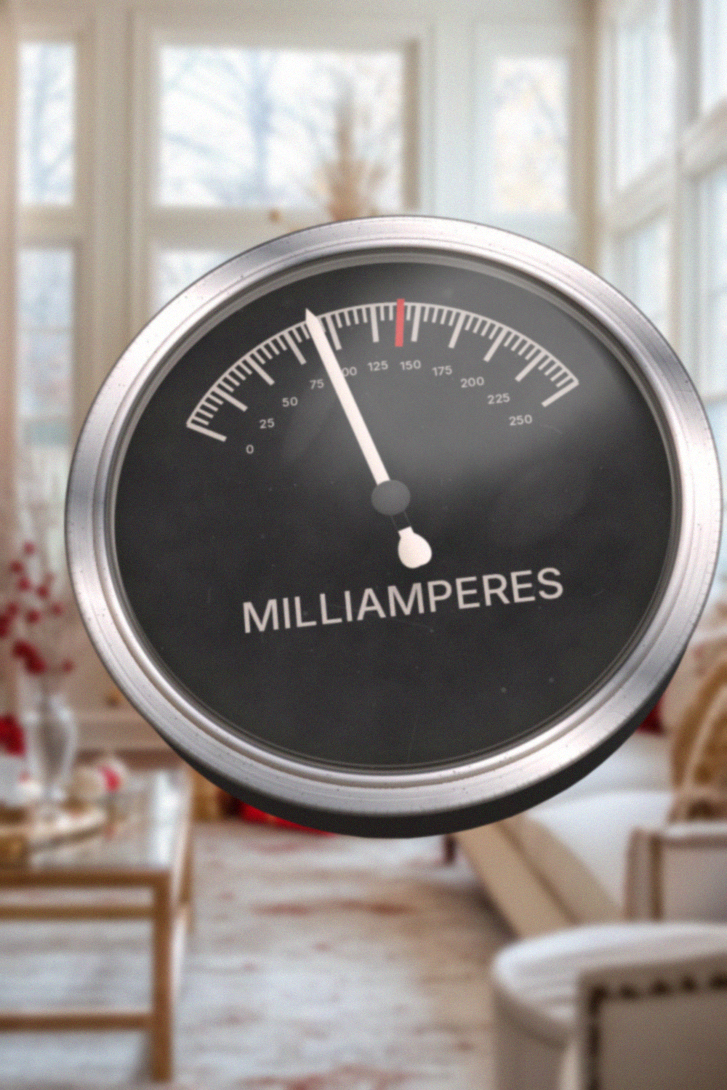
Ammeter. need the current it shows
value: 90 mA
